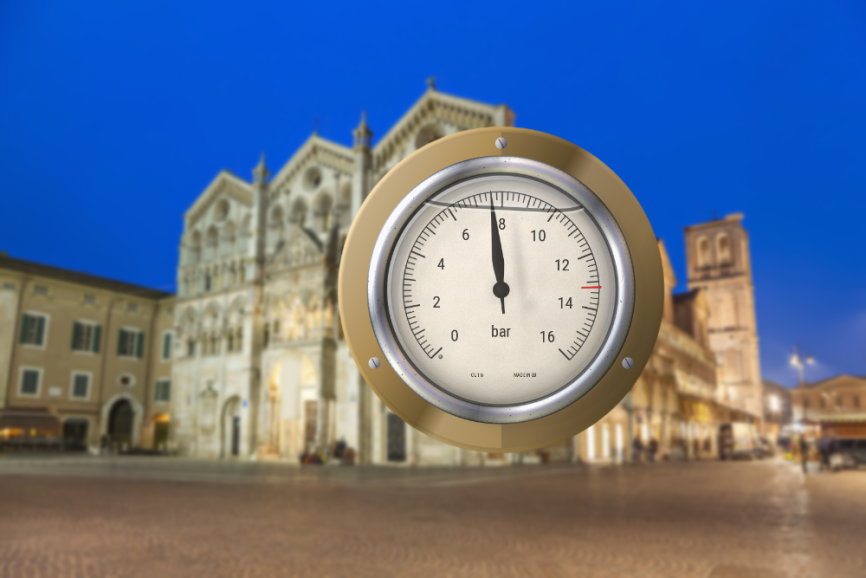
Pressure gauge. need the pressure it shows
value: 7.6 bar
